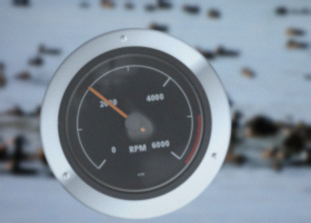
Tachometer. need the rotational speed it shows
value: 2000 rpm
